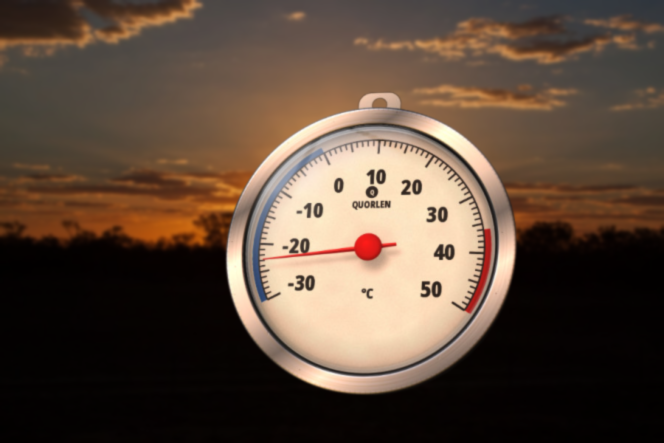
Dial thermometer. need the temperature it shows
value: -23 °C
